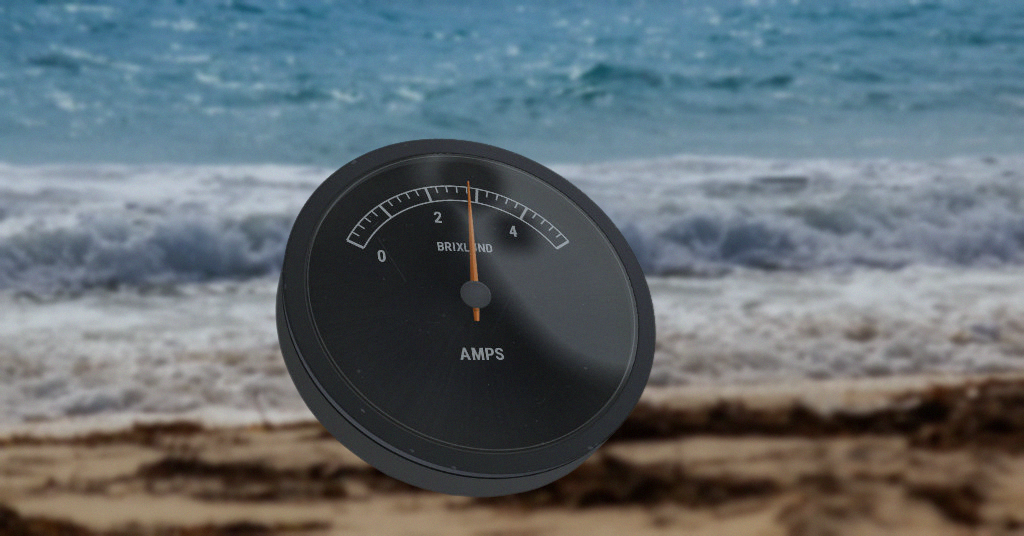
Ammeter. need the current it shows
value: 2.8 A
